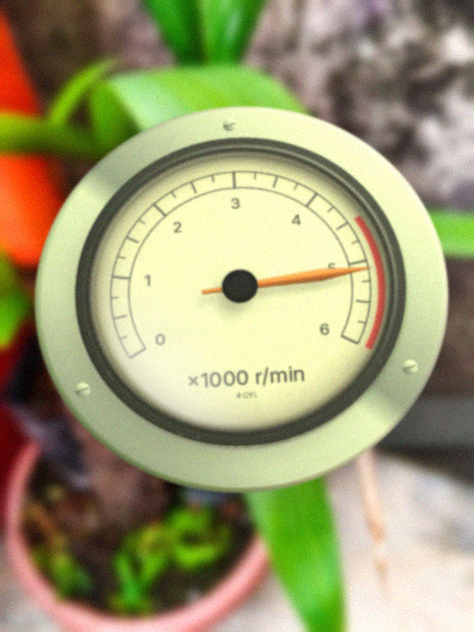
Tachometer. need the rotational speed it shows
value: 5125 rpm
